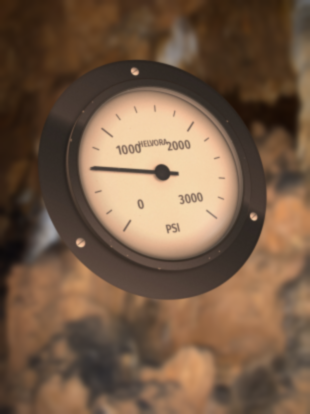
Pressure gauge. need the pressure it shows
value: 600 psi
